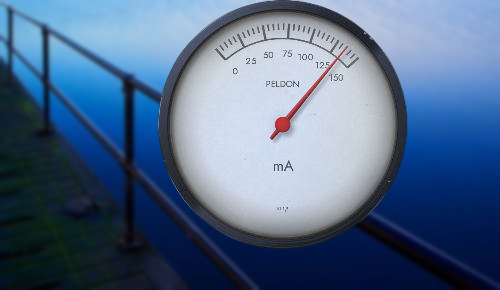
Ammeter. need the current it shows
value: 135 mA
